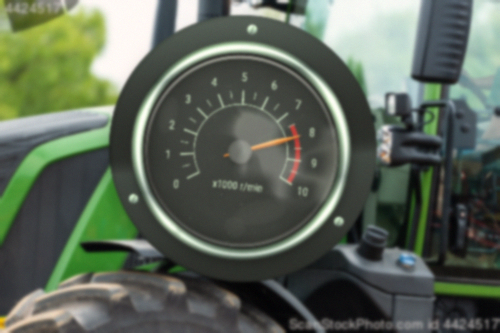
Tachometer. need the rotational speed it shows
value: 8000 rpm
